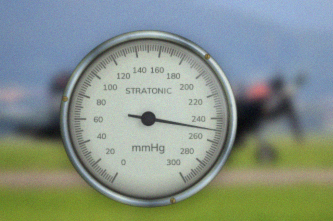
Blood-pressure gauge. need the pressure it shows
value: 250 mmHg
